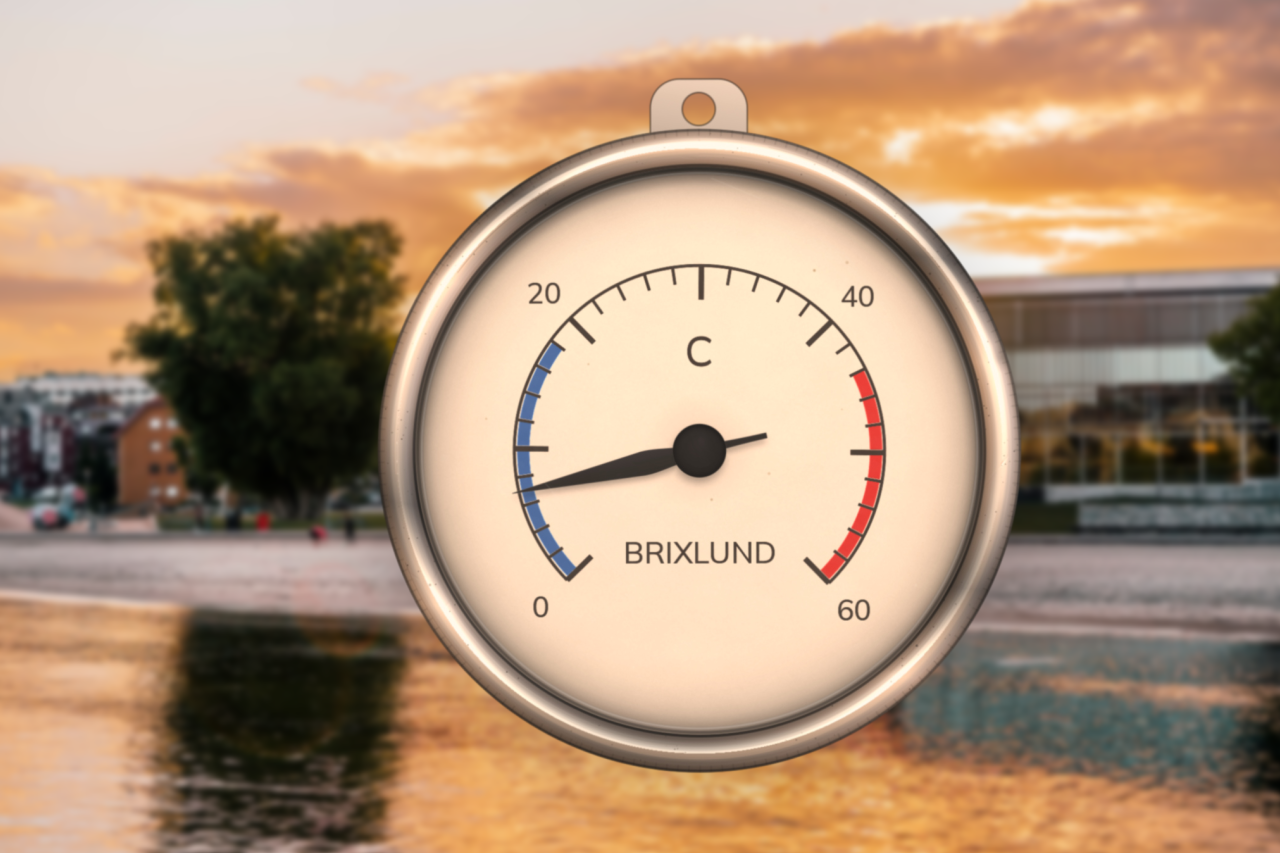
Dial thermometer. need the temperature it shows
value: 7 °C
